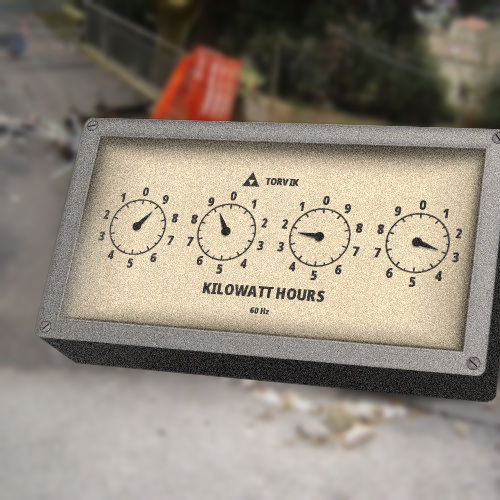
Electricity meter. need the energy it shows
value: 8923 kWh
